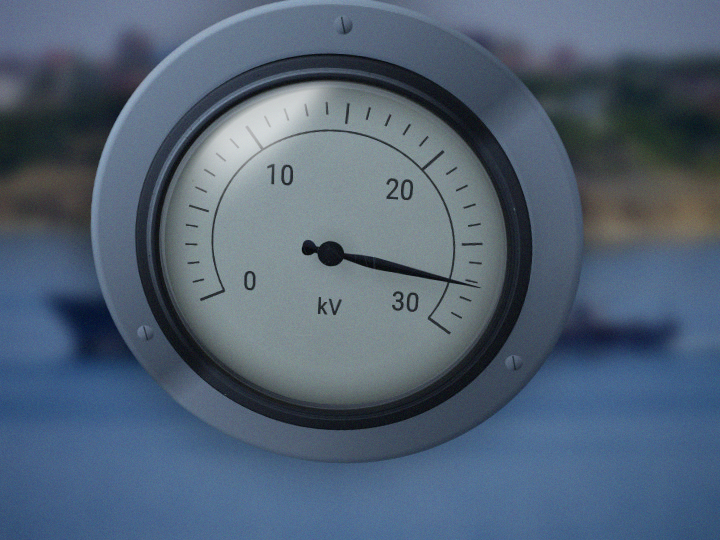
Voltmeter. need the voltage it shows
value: 27 kV
